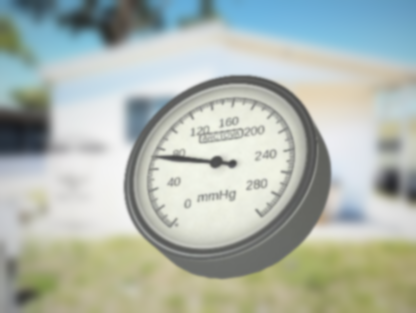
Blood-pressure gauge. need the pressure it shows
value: 70 mmHg
